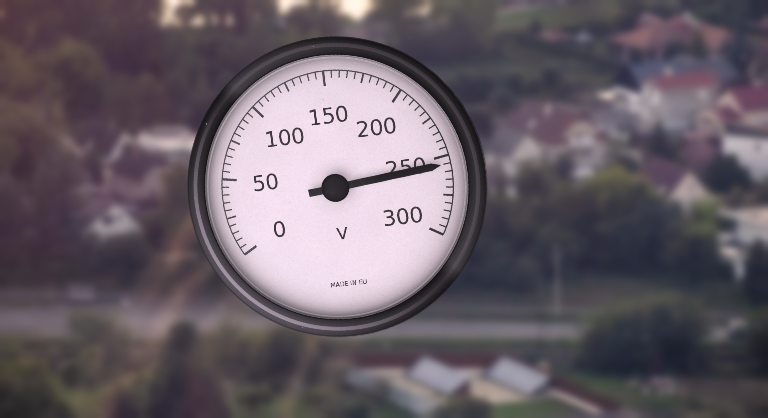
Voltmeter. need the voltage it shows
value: 255 V
